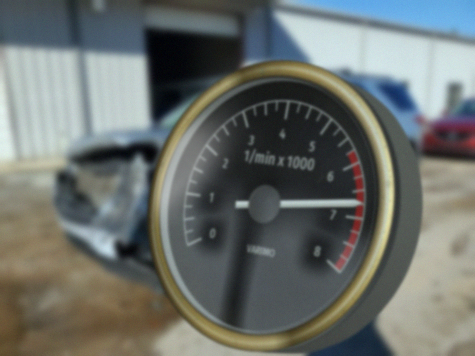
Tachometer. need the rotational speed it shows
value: 6750 rpm
